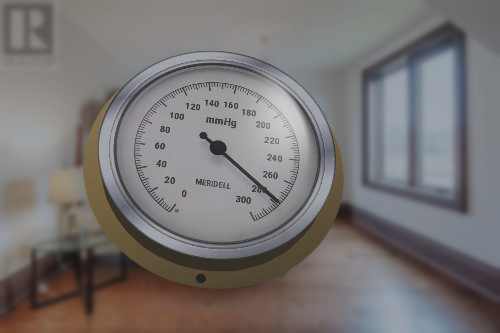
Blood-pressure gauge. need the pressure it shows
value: 280 mmHg
